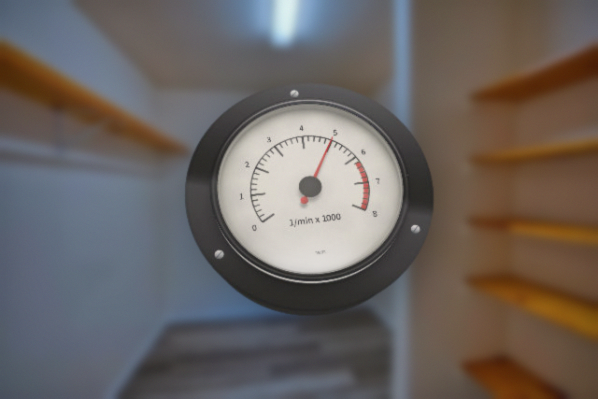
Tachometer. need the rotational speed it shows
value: 5000 rpm
